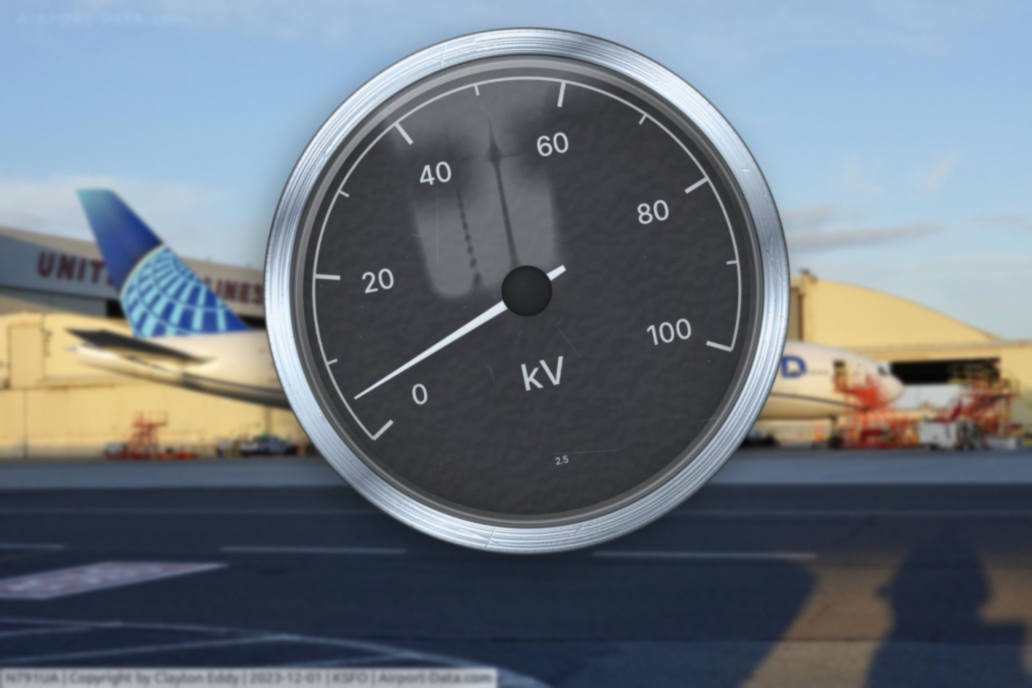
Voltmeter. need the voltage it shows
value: 5 kV
